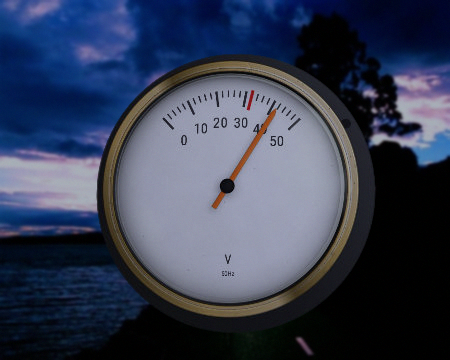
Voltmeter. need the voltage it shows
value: 42 V
